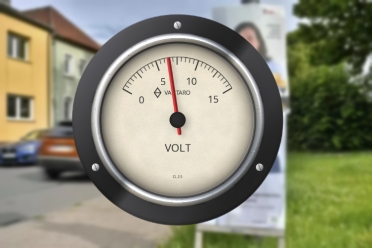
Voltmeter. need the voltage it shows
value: 6.5 V
